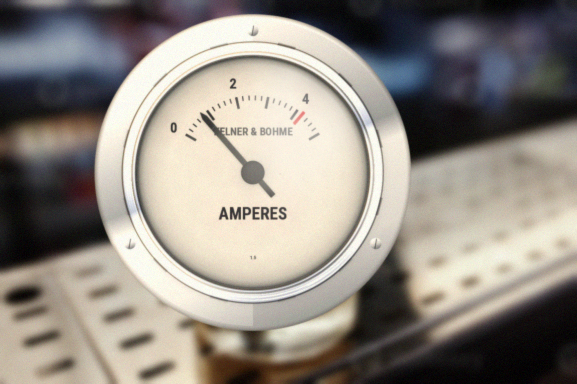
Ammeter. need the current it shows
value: 0.8 A
